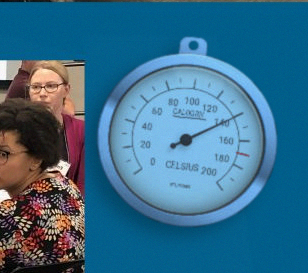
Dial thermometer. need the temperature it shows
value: 140 °C
